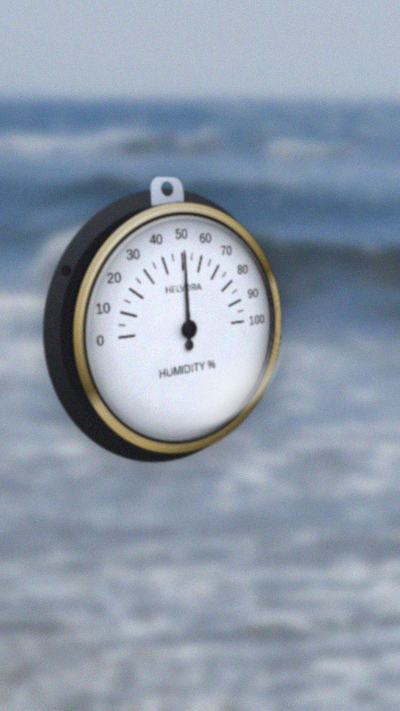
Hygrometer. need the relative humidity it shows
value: 50 %
